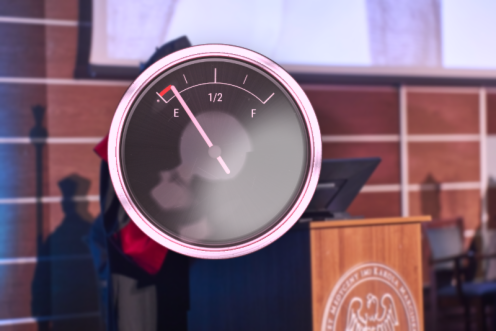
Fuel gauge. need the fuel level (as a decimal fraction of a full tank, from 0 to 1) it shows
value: 0.125
